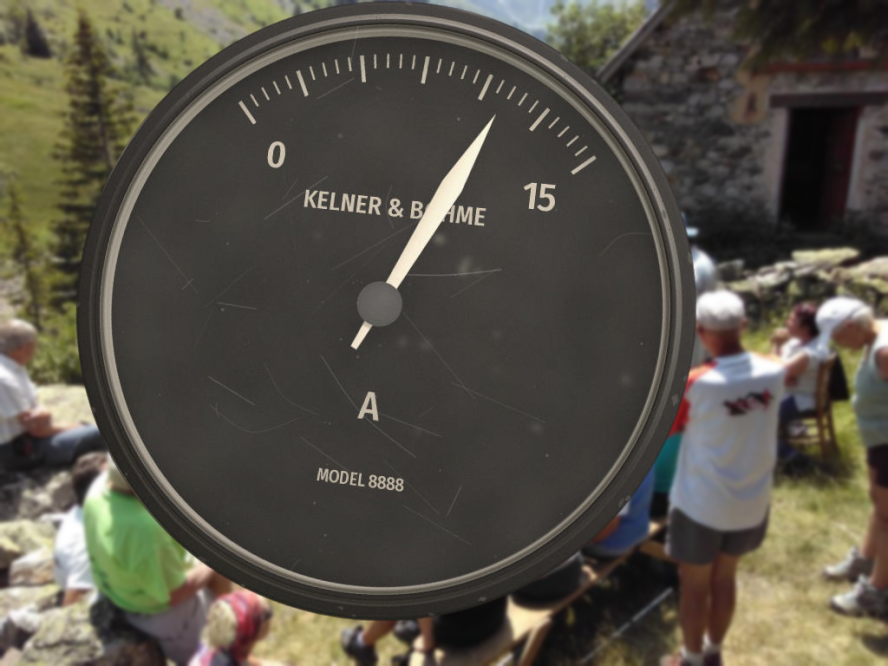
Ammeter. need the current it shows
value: 11 A
